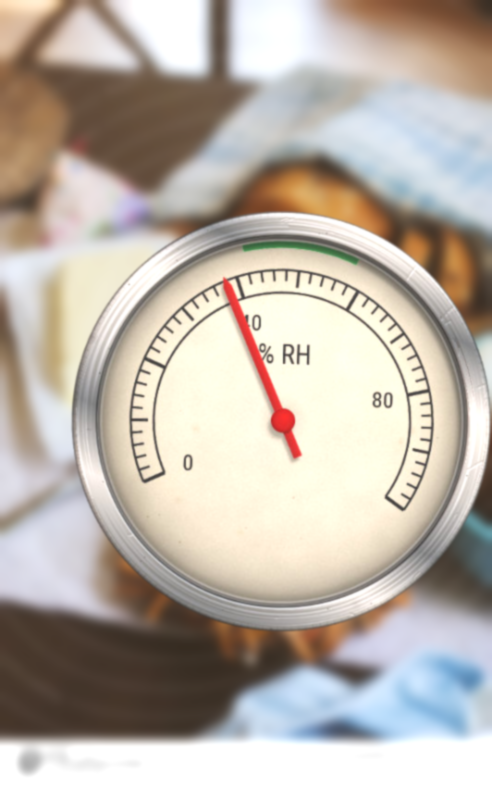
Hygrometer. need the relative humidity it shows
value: 38 %
